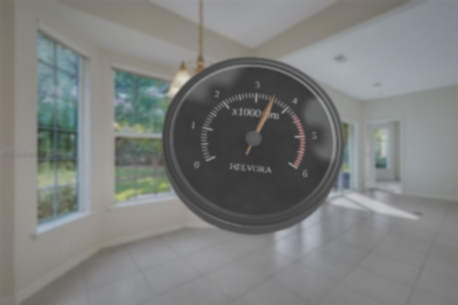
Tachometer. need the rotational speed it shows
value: 3500 rpm
